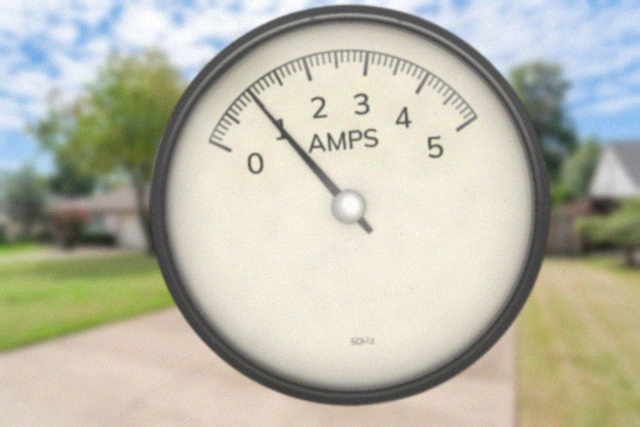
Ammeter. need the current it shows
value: 1 A
